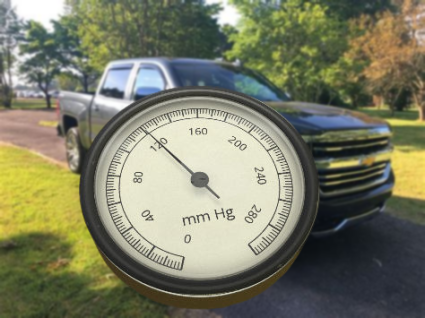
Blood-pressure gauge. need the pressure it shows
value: 120 mmHg
